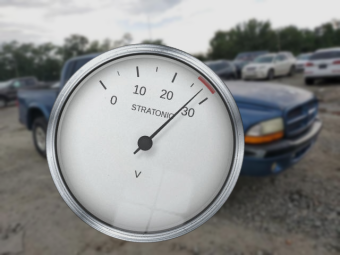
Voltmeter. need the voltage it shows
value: 27.5 V
